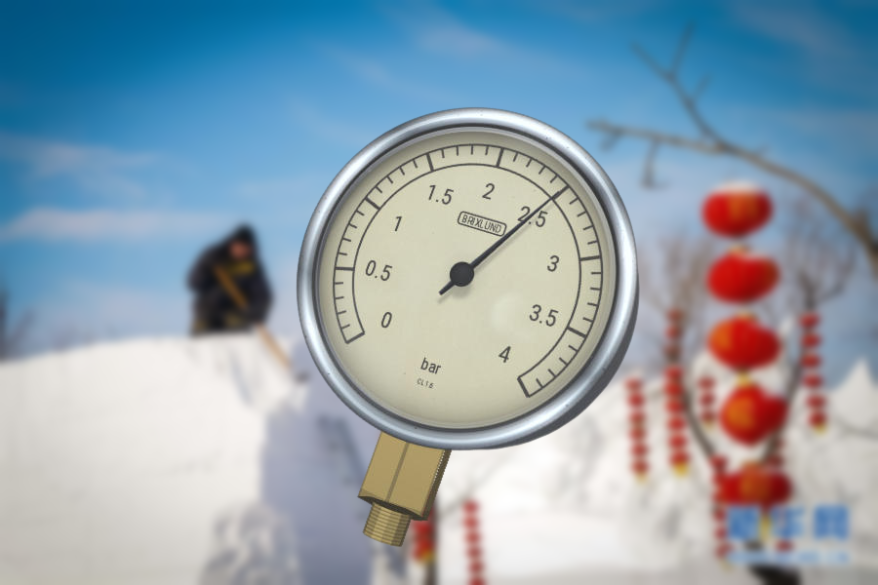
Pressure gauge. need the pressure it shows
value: 2.5 bar
